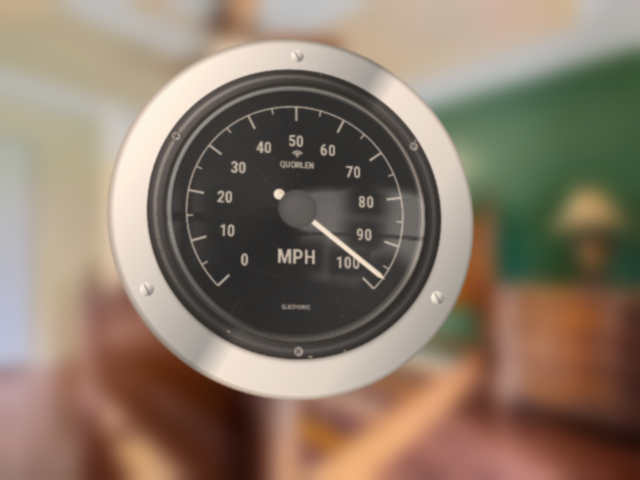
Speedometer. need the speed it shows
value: 97.5 mph
